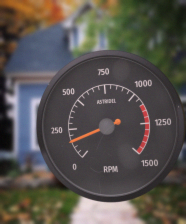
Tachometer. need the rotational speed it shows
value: 150 rpm
